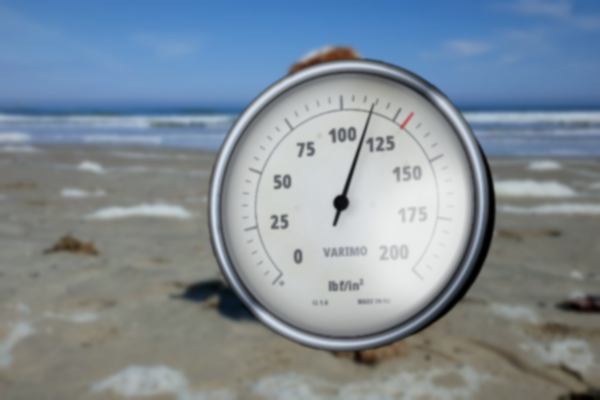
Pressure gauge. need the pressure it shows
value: 115 psi
